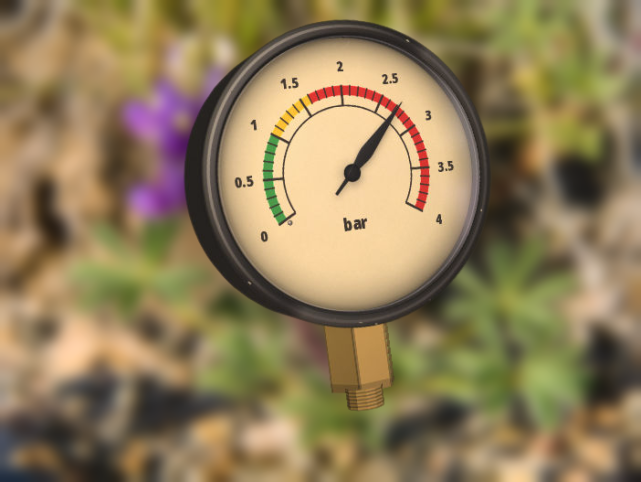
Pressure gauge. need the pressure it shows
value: 2.7 bar
